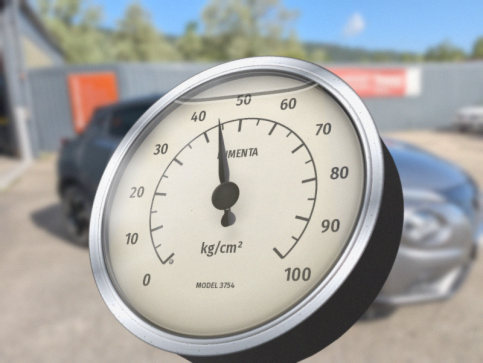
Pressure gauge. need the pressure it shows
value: 45 kg/cm²
